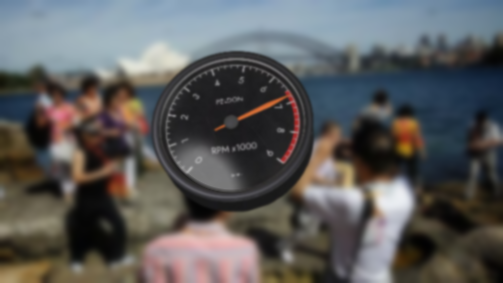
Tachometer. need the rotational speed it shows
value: 6800 rpm
